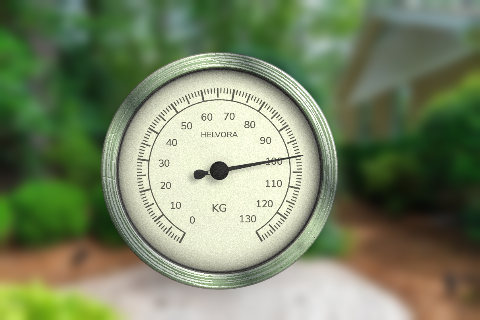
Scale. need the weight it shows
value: 100 kg
